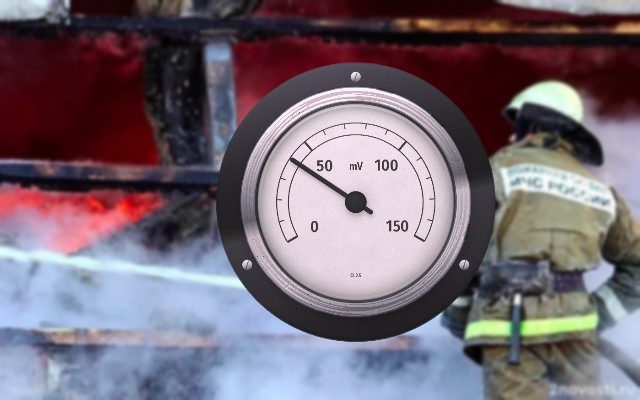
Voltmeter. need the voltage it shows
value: 40 mV
